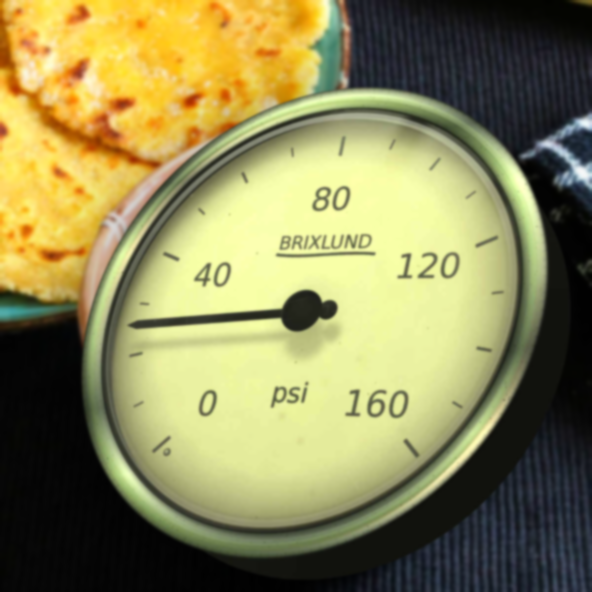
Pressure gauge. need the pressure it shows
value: 25 psi
